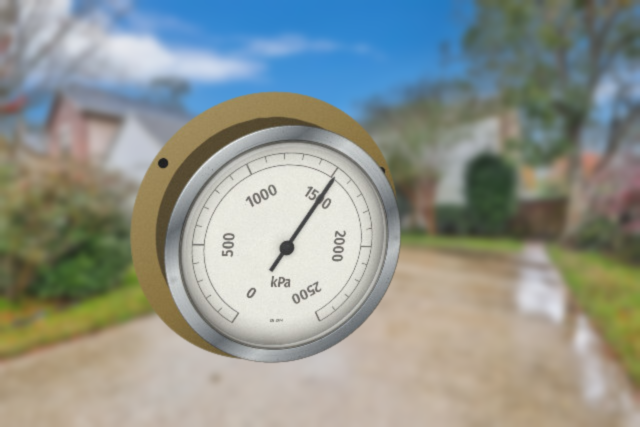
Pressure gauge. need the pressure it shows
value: 1500 kPa
